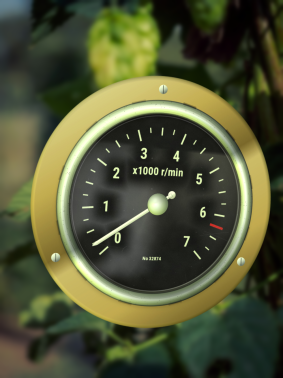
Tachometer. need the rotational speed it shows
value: 250 rpm
